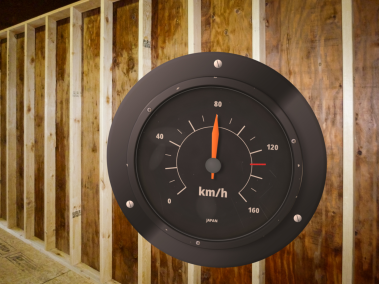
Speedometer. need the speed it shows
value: 80 km/h
